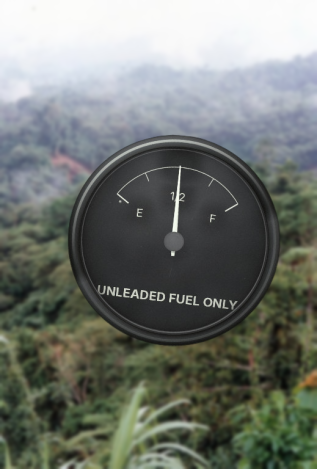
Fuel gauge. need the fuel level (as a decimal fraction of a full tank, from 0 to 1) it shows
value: 0.5
